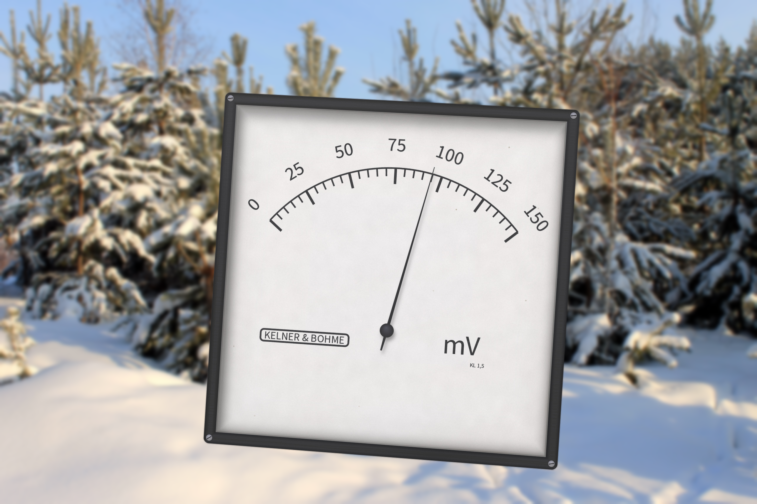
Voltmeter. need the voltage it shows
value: 95 mV
